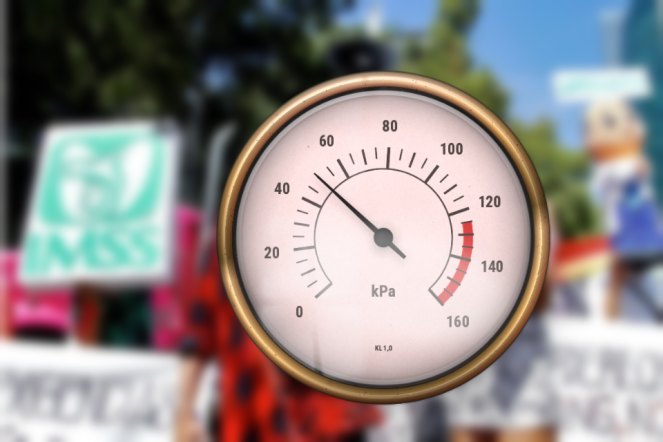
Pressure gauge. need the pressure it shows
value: 50 kPa
